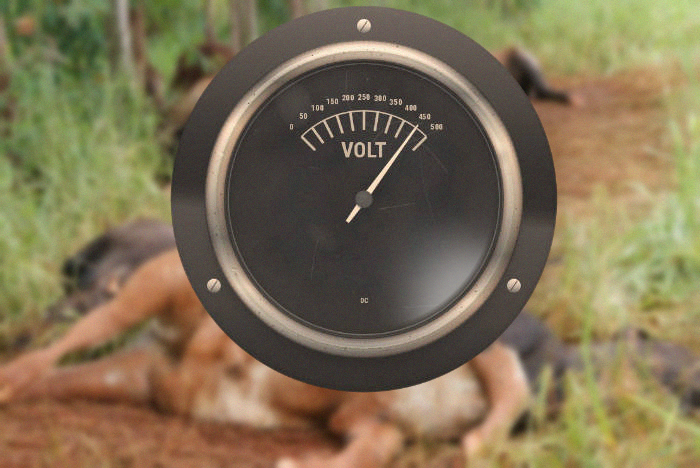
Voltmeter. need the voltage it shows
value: 450 V
